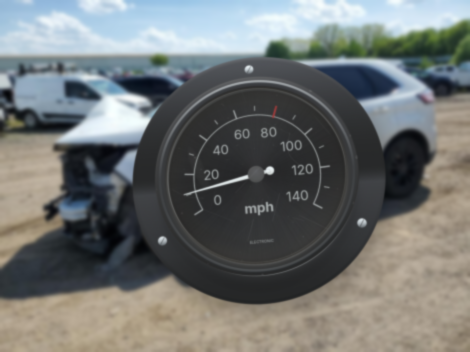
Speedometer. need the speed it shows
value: 10 mph
